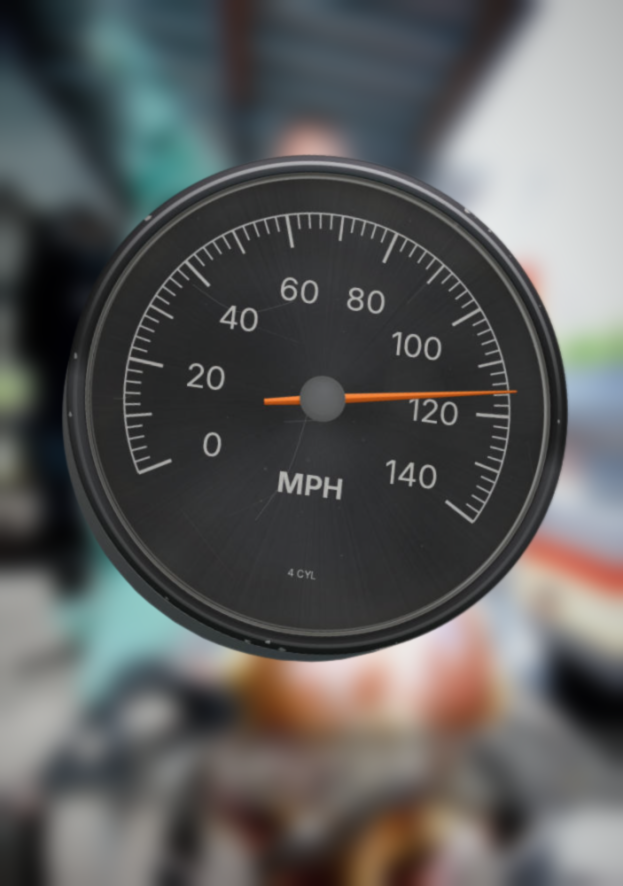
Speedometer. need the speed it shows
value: 116 mph
